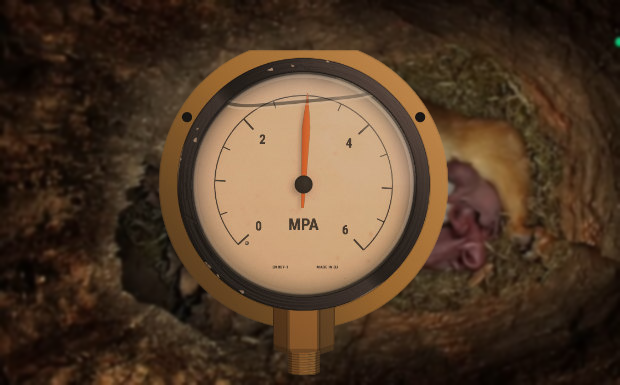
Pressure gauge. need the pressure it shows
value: 3 MPa
